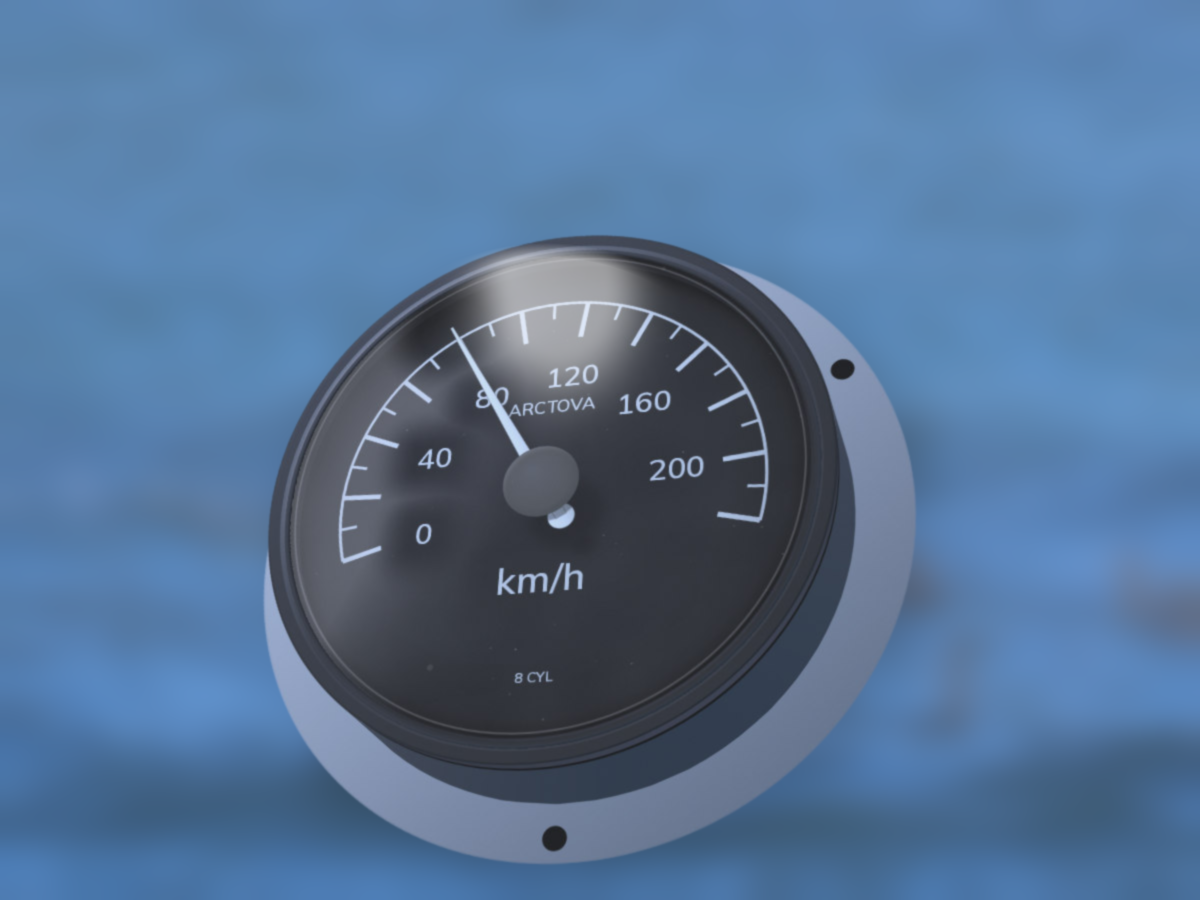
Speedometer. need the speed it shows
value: 80 km/h
